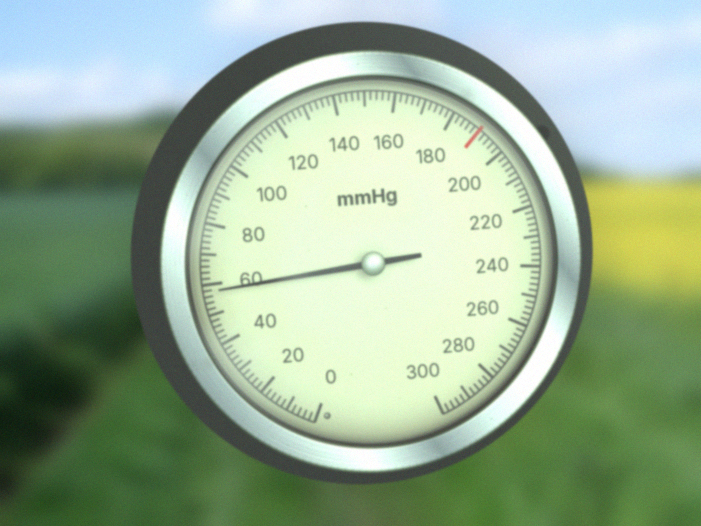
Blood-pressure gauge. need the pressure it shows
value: 58 mmHg
